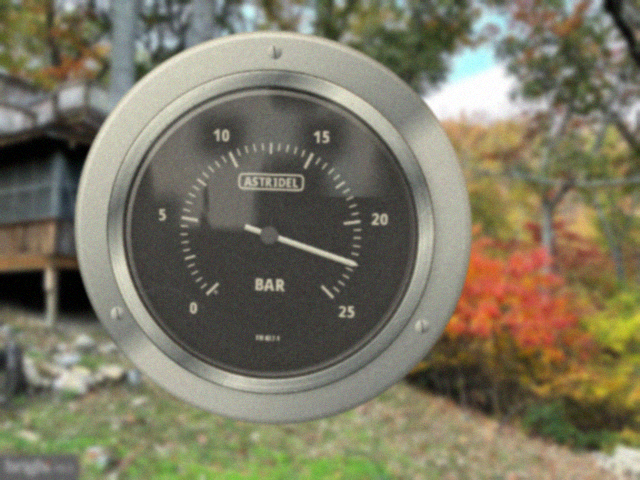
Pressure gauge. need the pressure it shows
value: 22.5 bar
